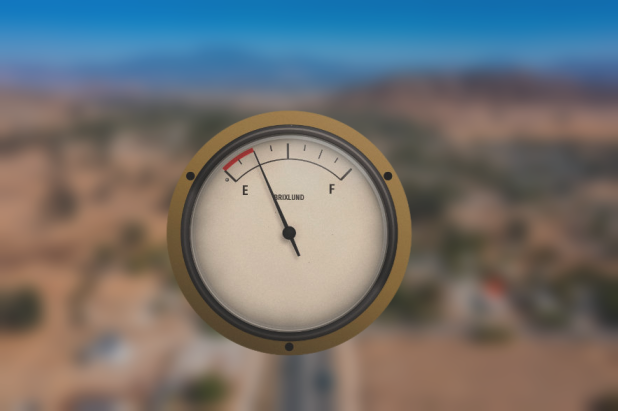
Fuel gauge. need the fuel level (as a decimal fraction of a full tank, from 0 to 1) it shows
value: 0.25
